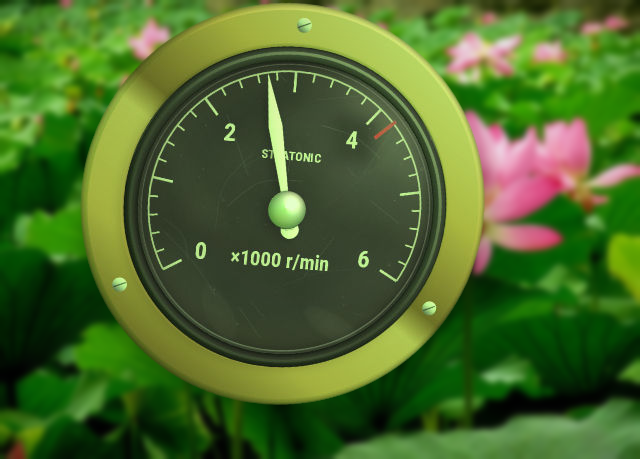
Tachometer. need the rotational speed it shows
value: 2700 rpm
